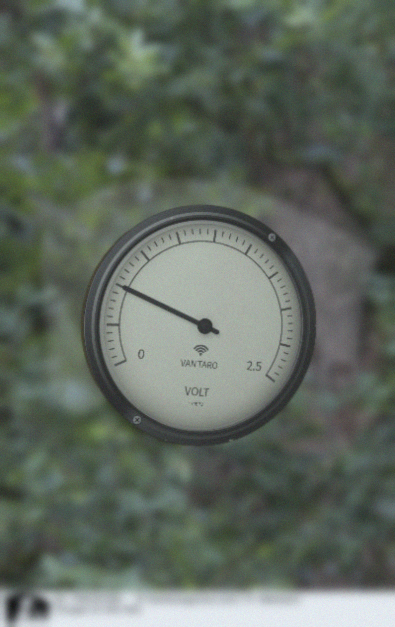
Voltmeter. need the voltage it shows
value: 0.5 V
